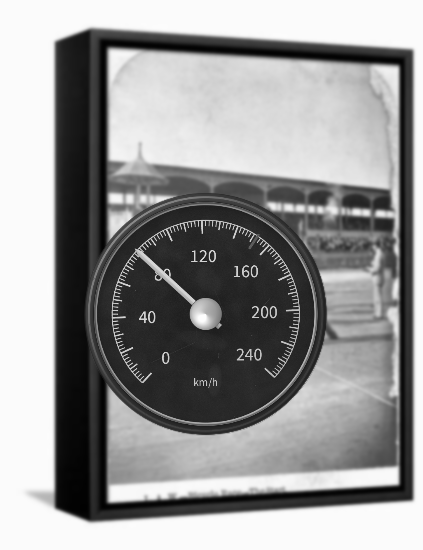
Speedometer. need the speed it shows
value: 80 km/h
